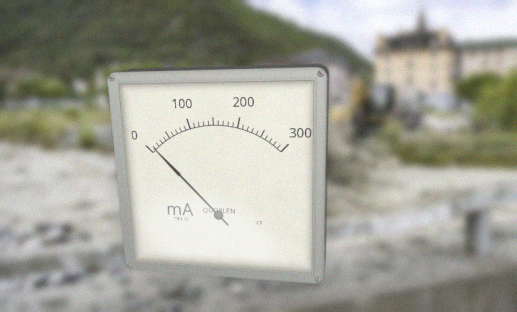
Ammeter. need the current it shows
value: 10 mA
